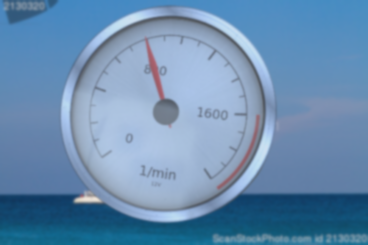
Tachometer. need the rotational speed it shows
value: 800 rpm
